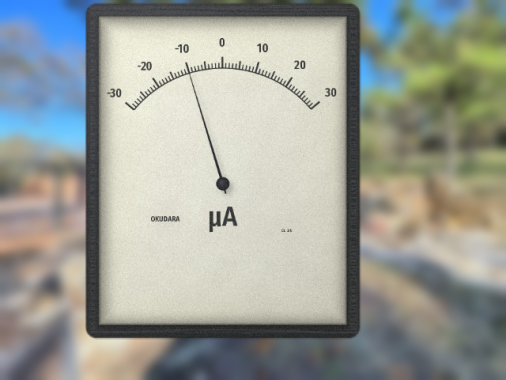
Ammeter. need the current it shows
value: -10 µA
